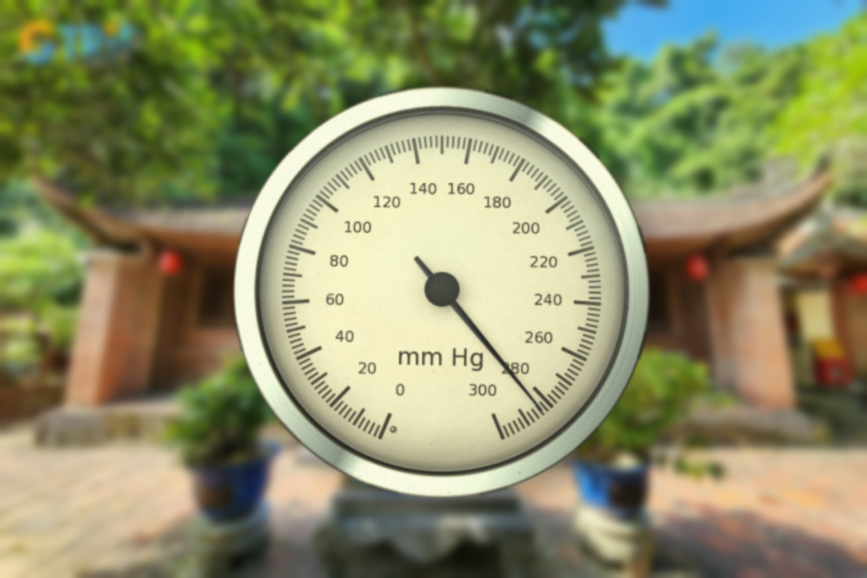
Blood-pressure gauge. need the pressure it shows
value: 284 mmHg
